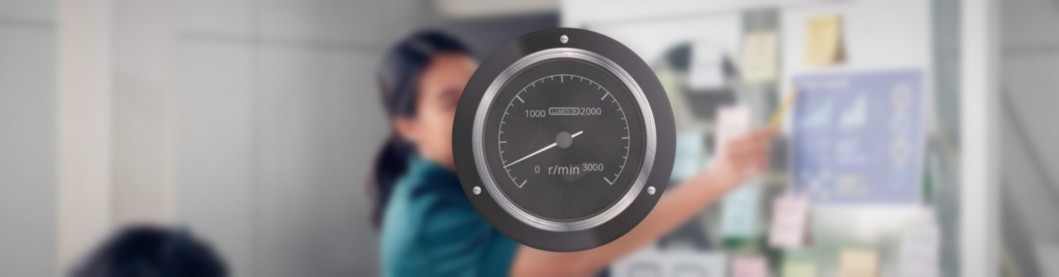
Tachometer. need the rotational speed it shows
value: 250 rpm
